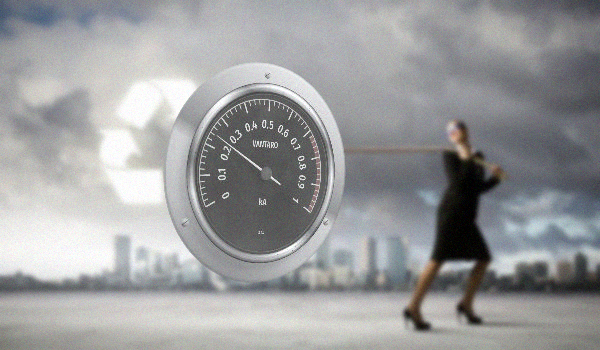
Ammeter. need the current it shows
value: 0.24 kA
